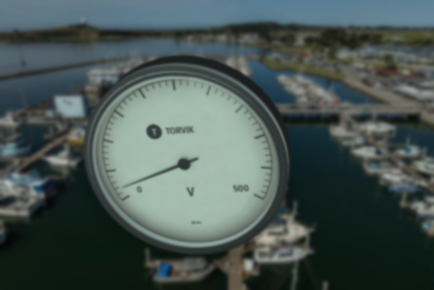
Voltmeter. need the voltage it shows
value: 20 V
